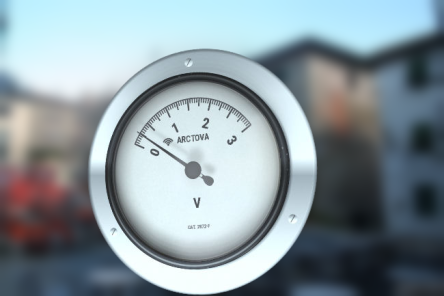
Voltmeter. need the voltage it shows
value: 0.25 V
